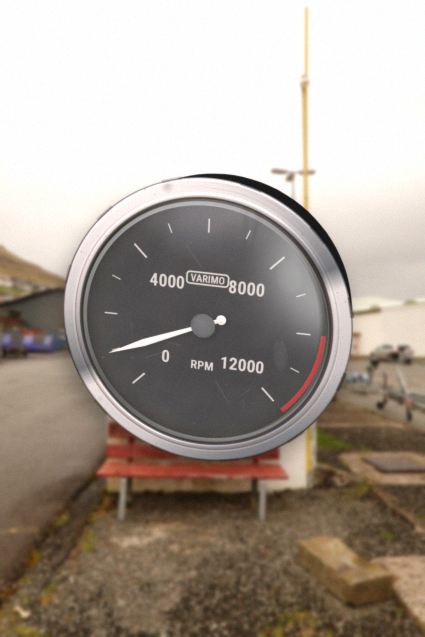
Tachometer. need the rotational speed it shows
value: 1000 rpm
